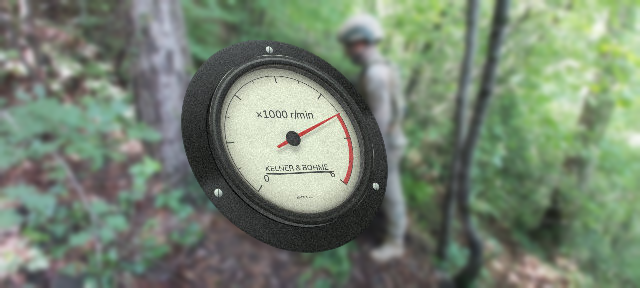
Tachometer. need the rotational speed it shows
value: 4500 rpm
